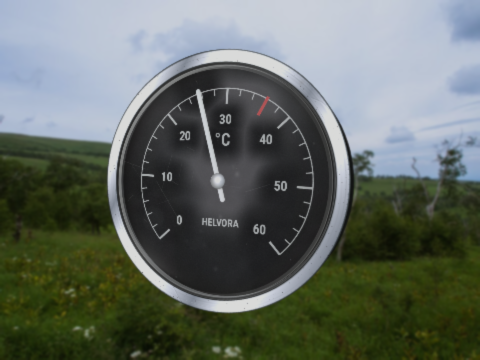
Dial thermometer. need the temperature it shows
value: 26 °C
